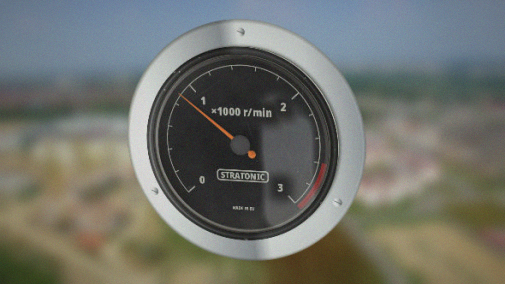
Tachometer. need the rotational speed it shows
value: 900 rpm
